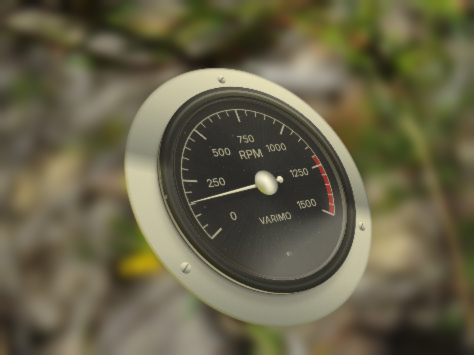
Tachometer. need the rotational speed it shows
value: 150 rpm
